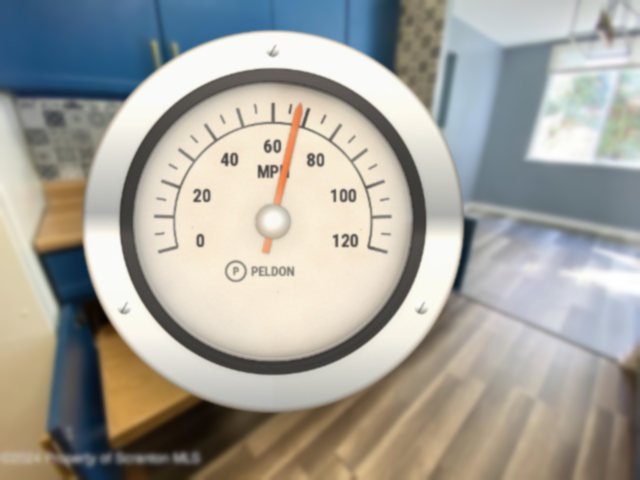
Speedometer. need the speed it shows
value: 67.5 mph
